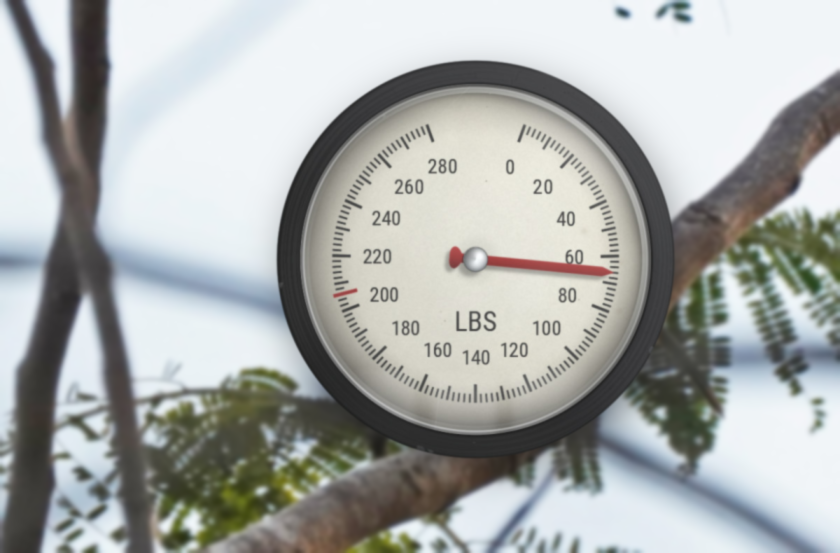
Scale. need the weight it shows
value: 66 lb
